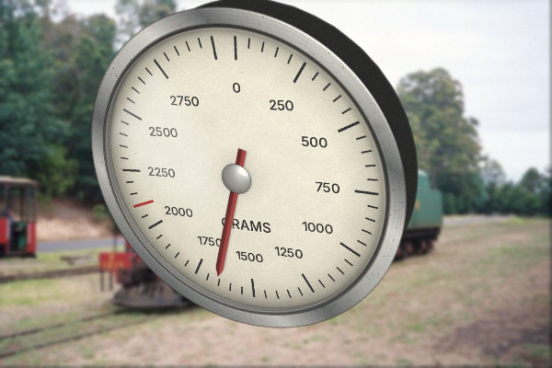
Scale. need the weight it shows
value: 1650 g
